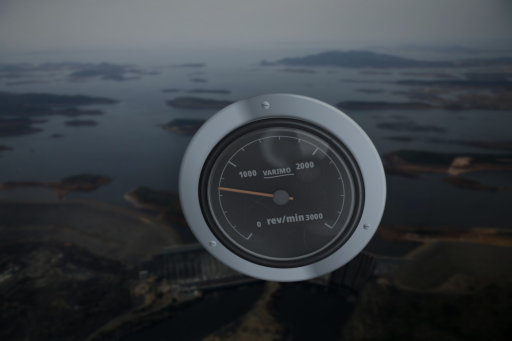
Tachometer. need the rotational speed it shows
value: 700 rpm
